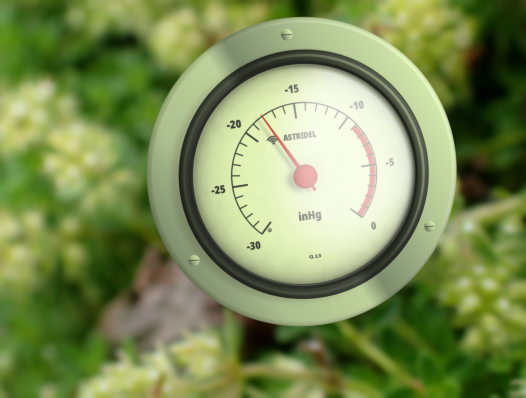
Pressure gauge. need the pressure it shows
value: -18 inHg
